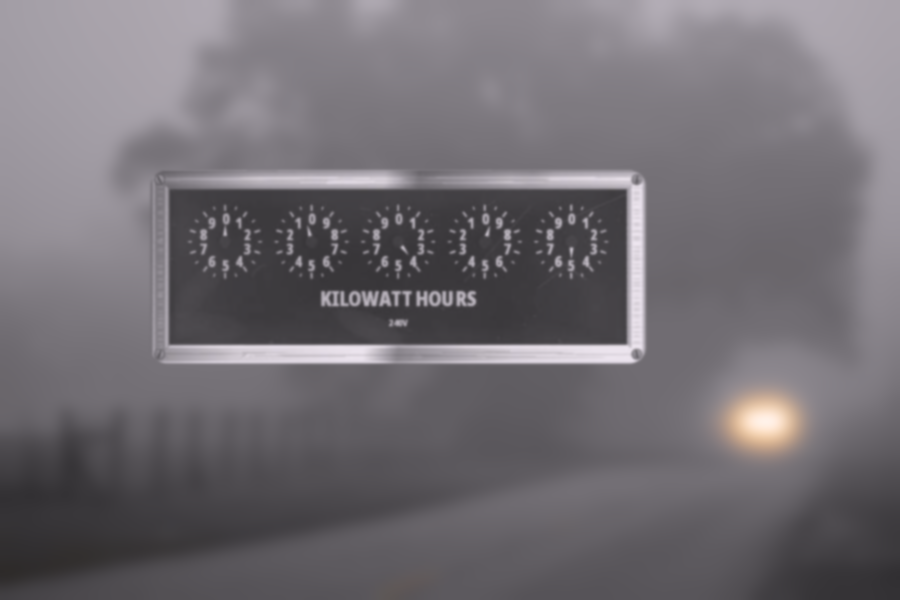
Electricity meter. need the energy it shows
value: 395 kWh
